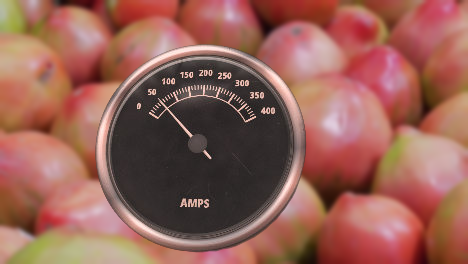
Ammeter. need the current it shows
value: 50 A
